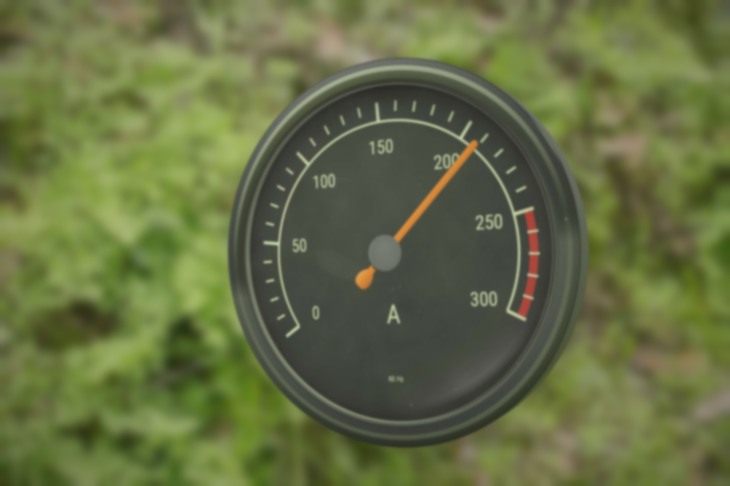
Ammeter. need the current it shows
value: 210 A
